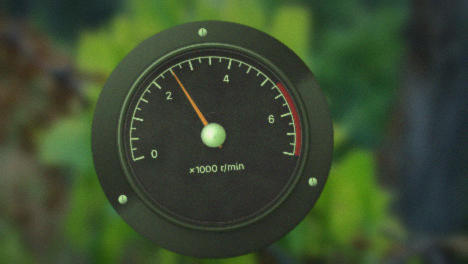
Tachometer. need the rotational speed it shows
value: 2500 rpm
